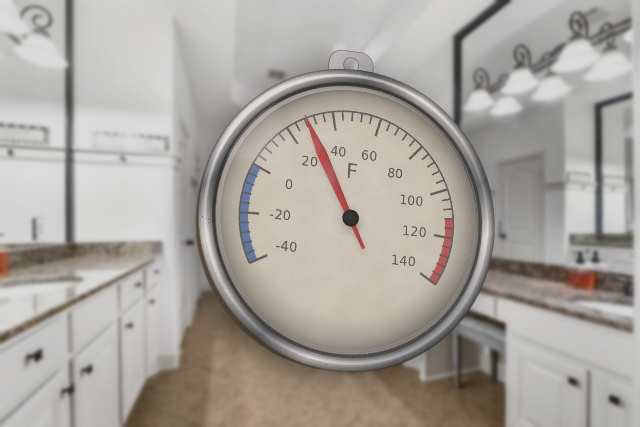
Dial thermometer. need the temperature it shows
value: 28 °F
